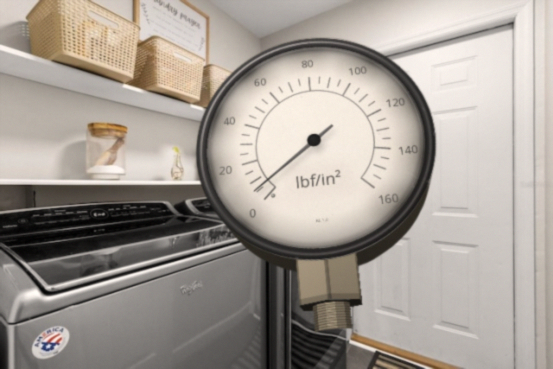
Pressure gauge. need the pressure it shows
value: 5 psi
